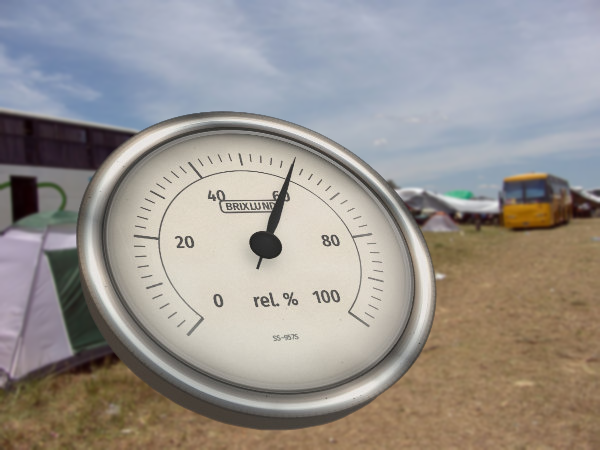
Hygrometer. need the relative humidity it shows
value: 60 %
